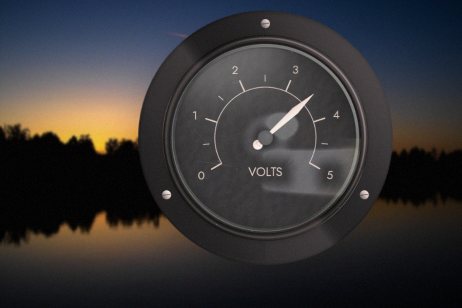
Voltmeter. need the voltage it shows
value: 3.5 V
